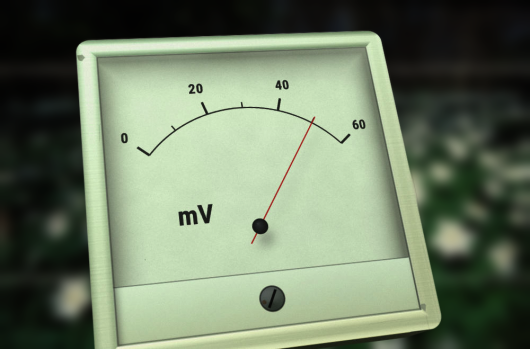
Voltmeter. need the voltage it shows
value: 50 mV
